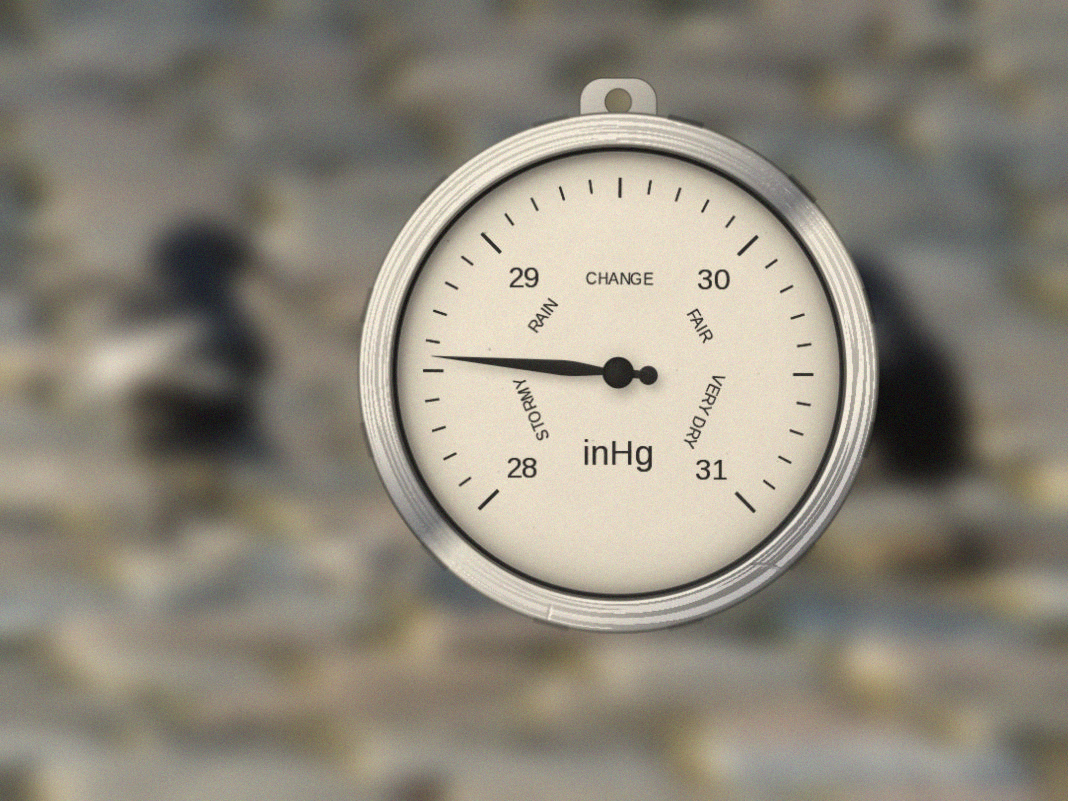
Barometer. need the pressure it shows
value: 28.55 inHg
